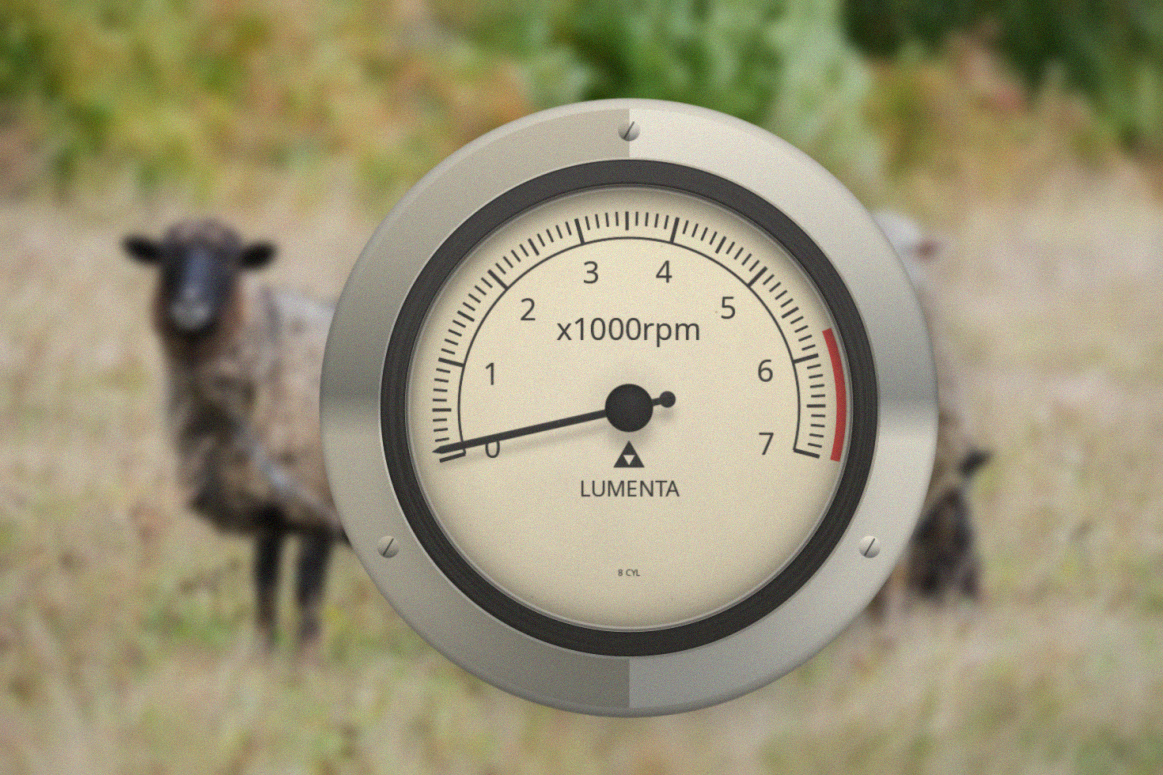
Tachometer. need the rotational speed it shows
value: 100 rpm
